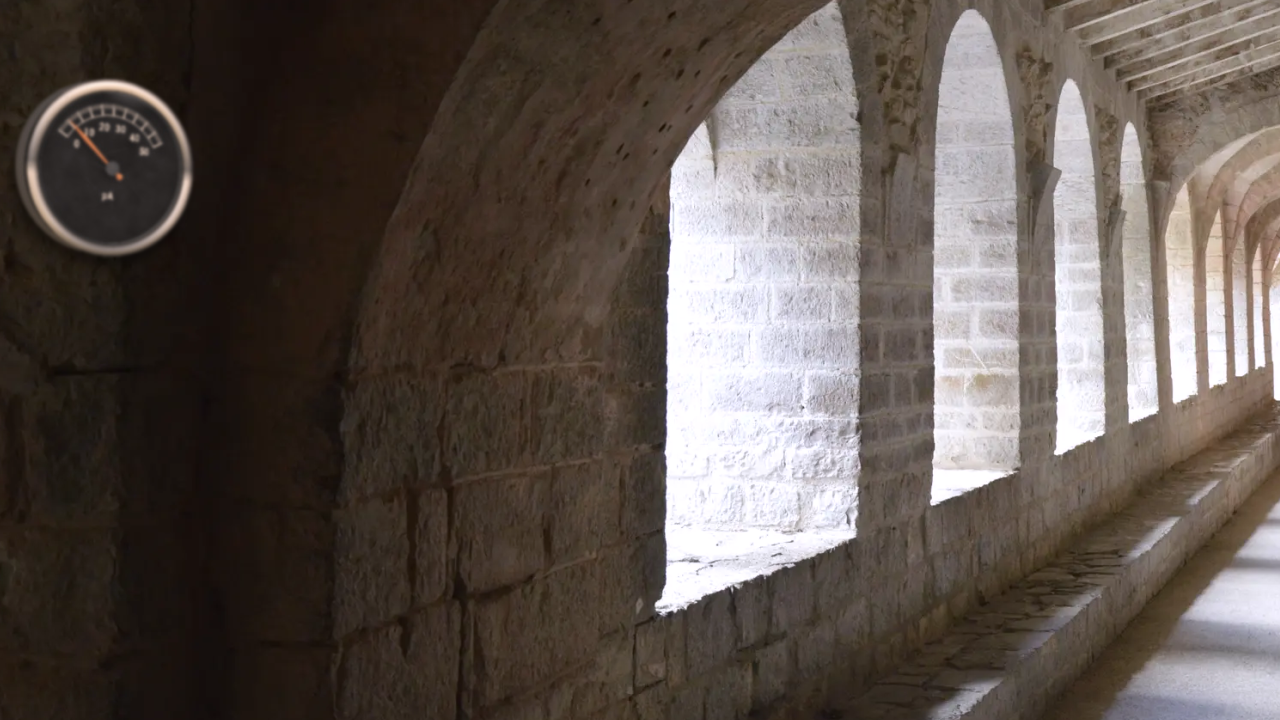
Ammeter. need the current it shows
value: 5 µA
